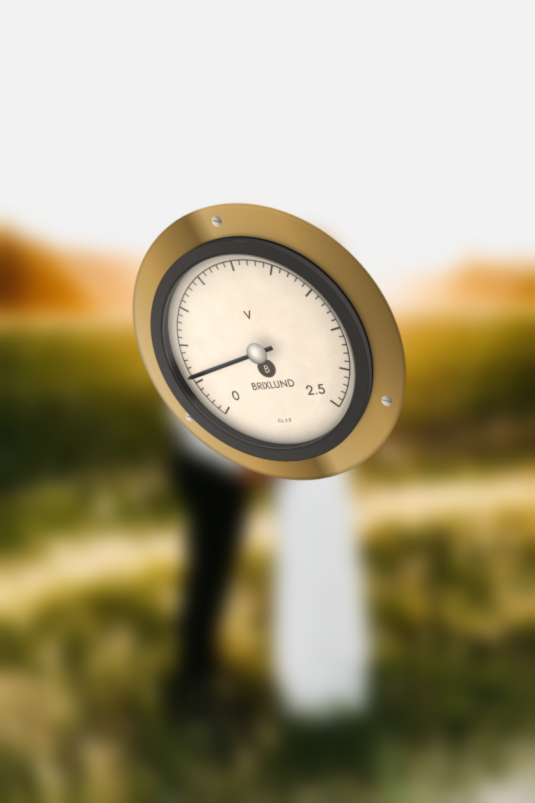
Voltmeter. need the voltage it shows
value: 0.3 V
